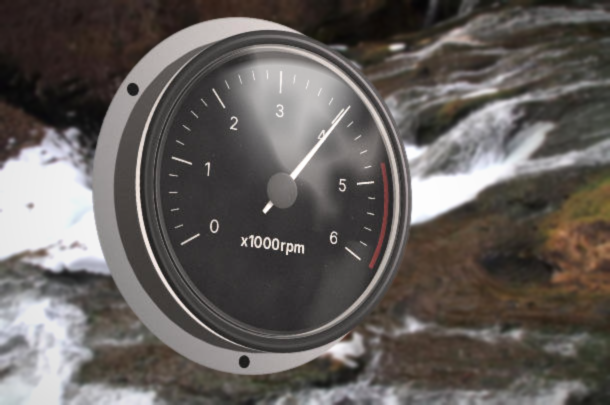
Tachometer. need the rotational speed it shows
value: 4000 rpm
